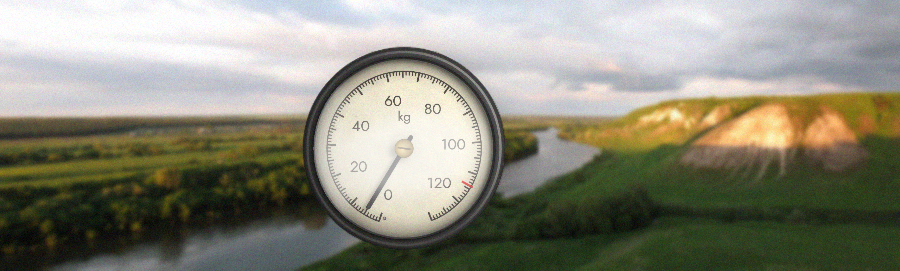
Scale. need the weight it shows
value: 5 kg
